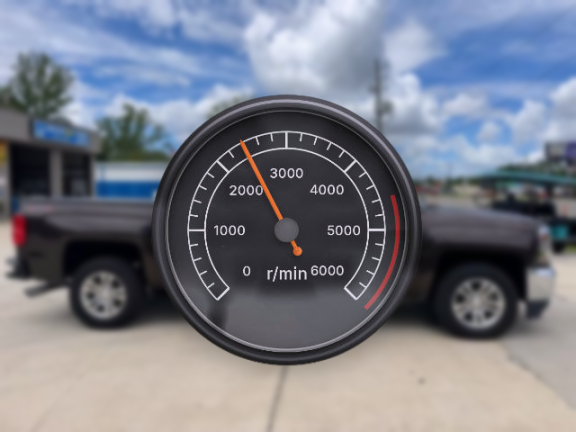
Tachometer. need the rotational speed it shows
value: 2400 rpm
